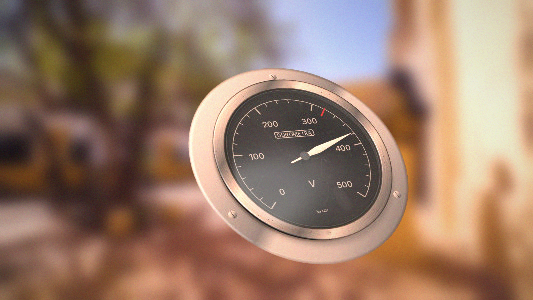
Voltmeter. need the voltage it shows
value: 380 V
